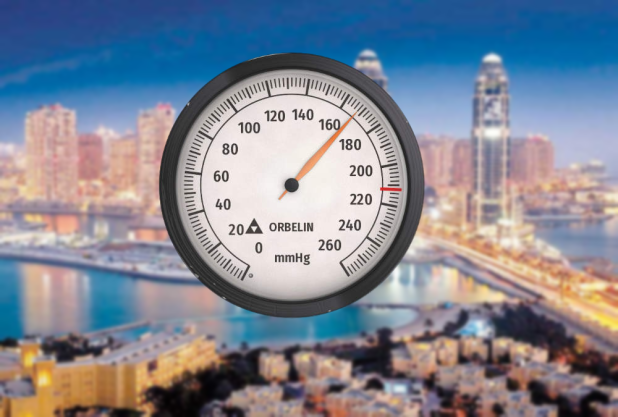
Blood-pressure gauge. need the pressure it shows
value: 168 mmHg
